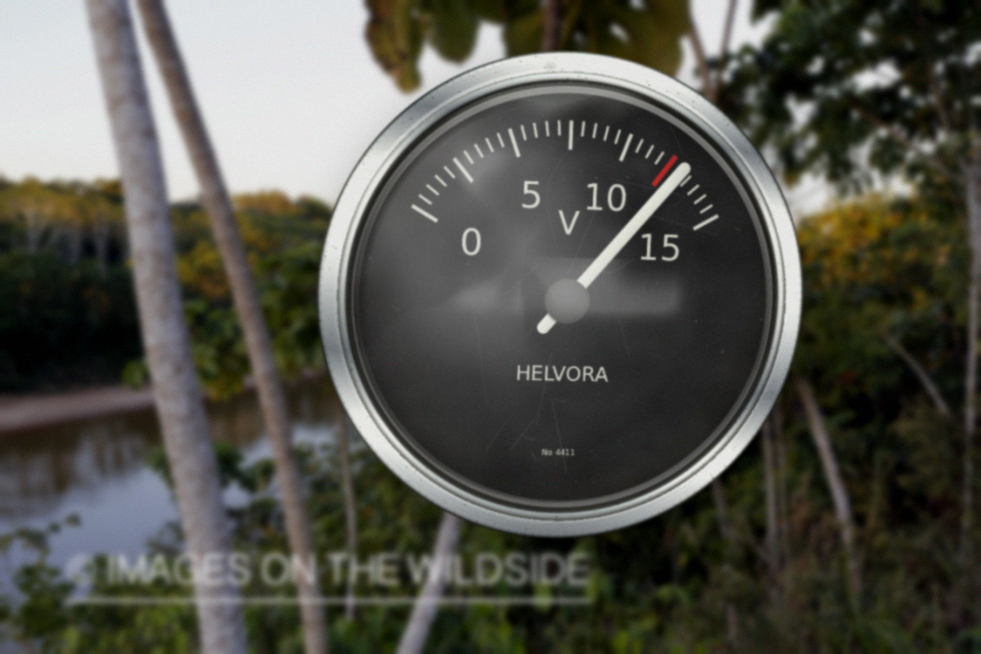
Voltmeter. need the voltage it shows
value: 12.5 V
